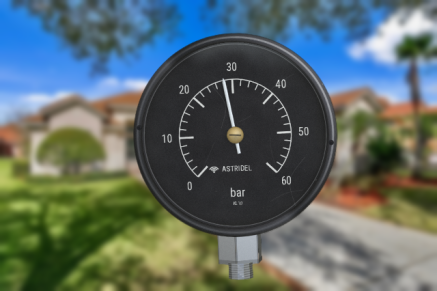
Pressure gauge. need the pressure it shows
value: 28 bar
